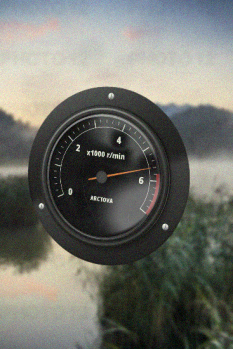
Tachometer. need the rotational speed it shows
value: 5600 rpm
